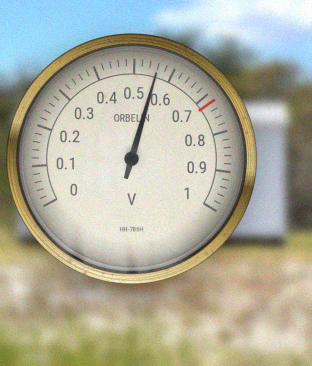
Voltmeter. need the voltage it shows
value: 0.56 V
